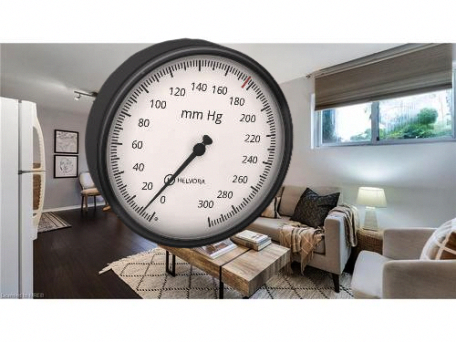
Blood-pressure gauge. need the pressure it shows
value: 10 mmHg
